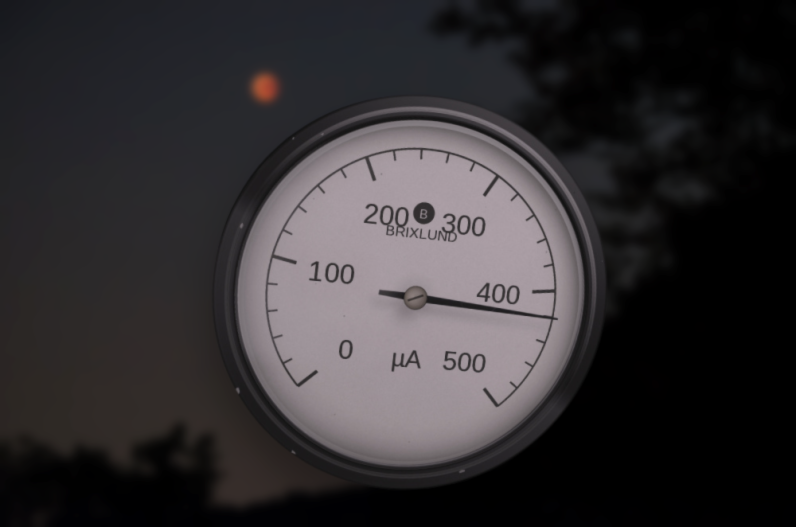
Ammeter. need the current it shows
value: 420 µA
